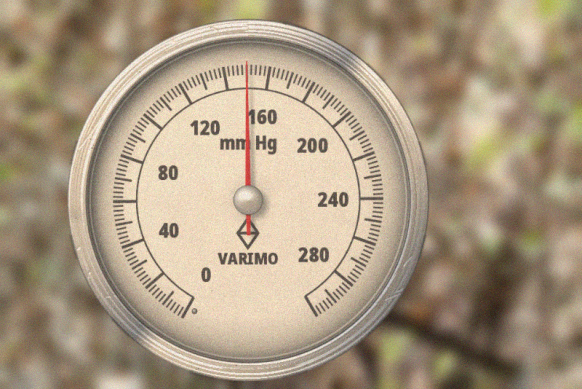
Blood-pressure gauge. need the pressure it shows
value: 150 mmHg
